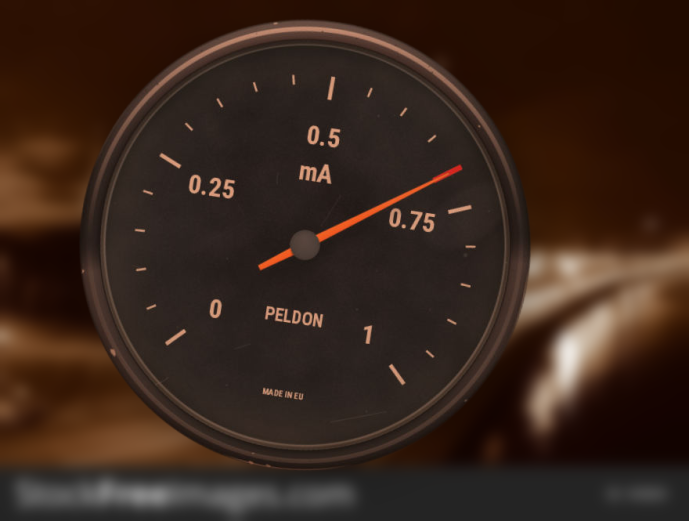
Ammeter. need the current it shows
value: 0.7 mA
